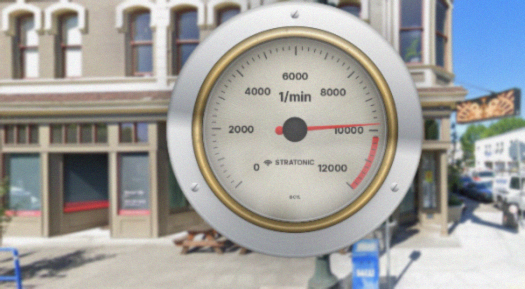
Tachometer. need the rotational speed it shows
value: 9800 rpm
